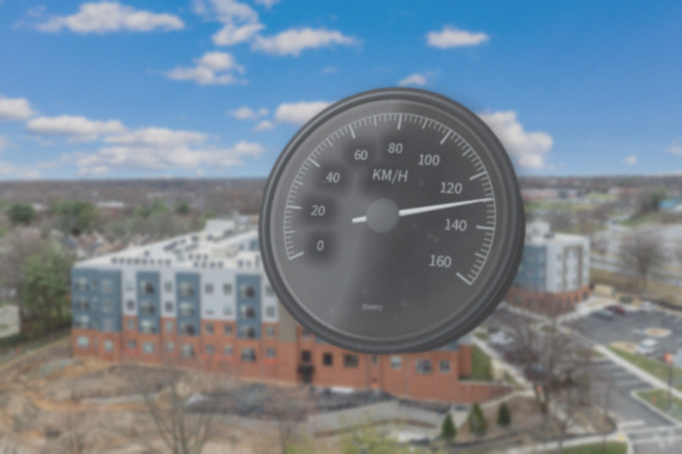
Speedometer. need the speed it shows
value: 130 km/h
